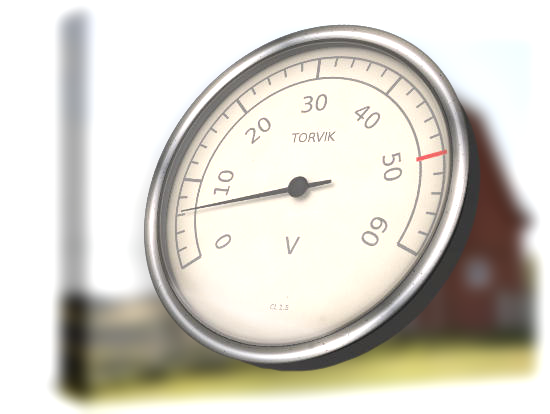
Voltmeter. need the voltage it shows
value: 6 V
